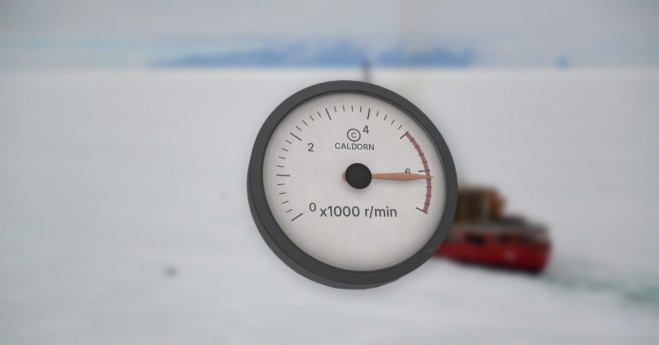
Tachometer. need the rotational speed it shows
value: 6200 rpm
